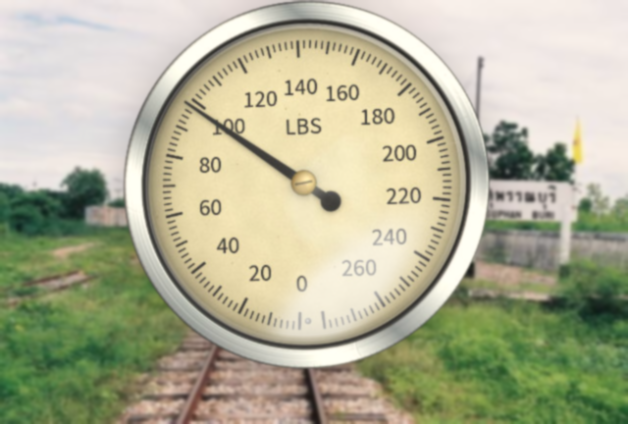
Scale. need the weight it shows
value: 98 lb
